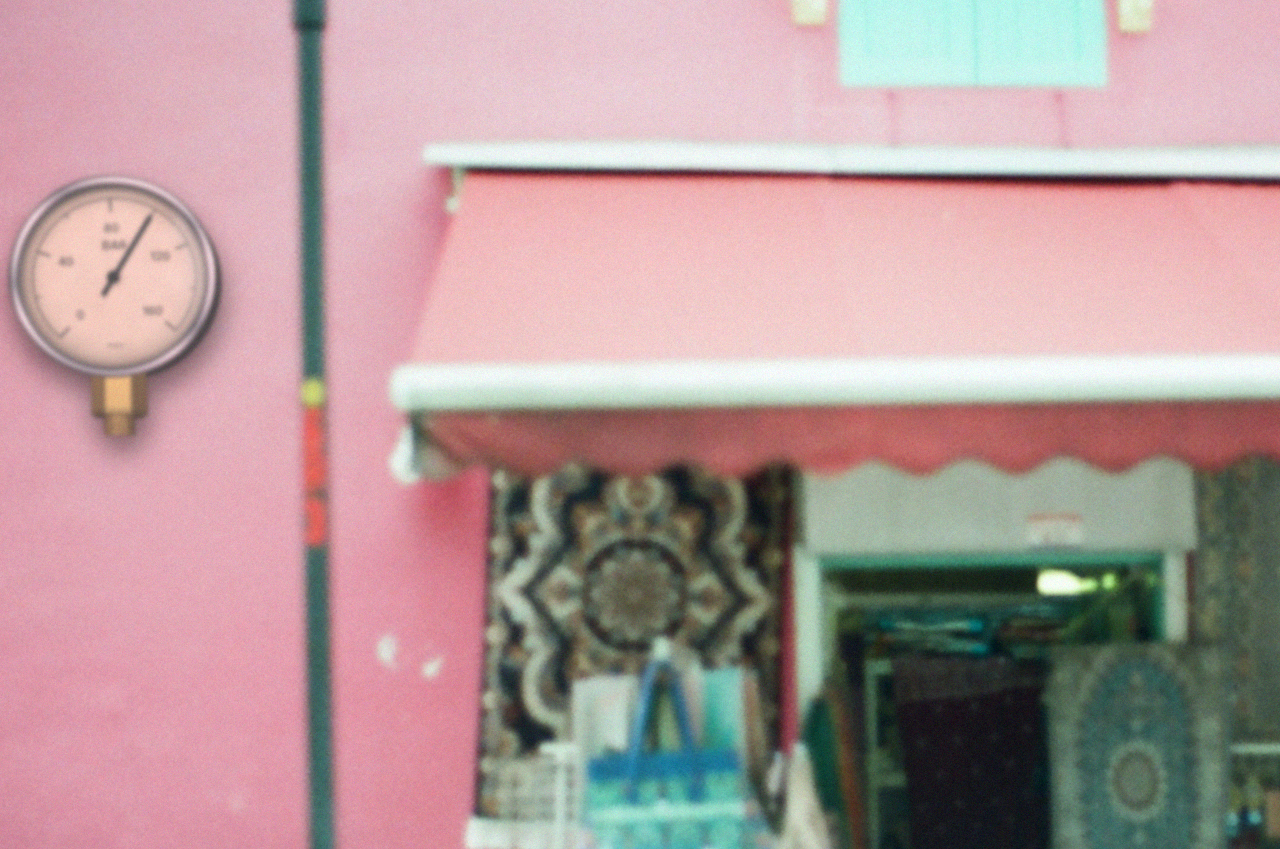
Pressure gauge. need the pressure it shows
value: 100 bar
